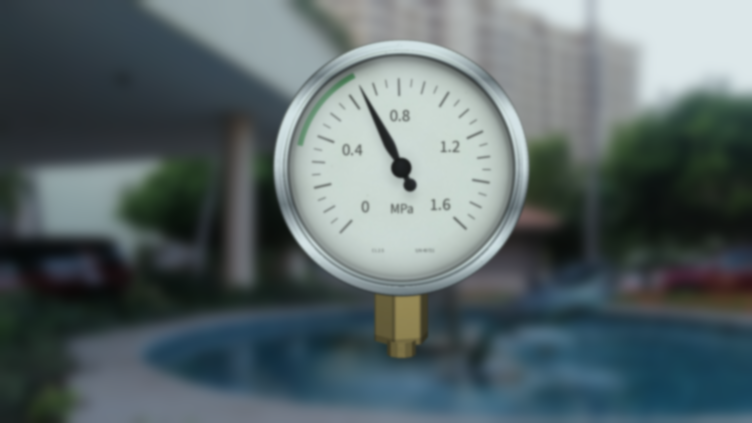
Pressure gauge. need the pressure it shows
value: 0.65 MPa
